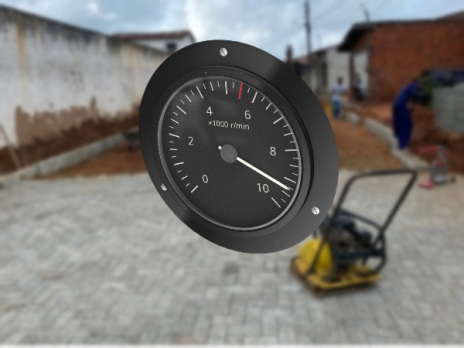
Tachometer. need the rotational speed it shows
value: 9250 rpm
